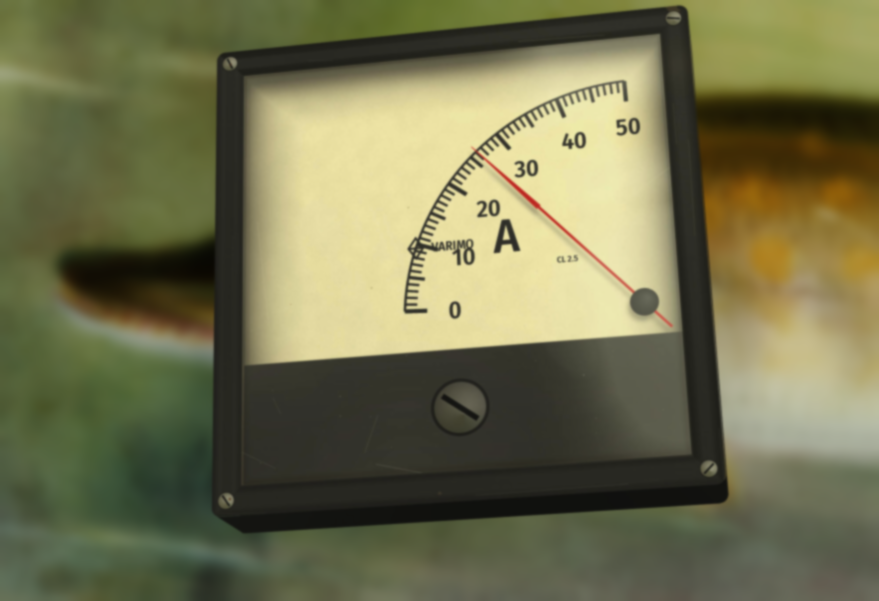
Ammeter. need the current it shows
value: 26 A
